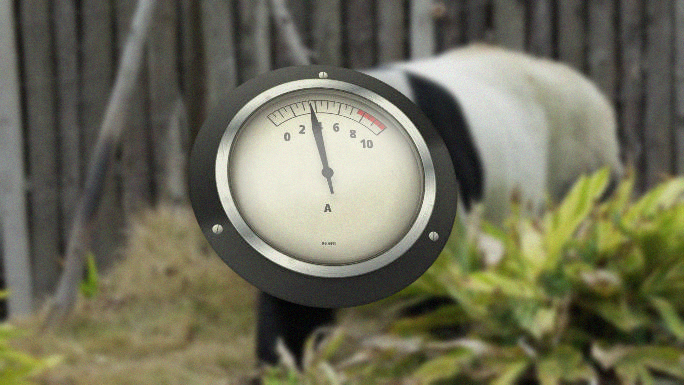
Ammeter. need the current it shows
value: 3.5 A
